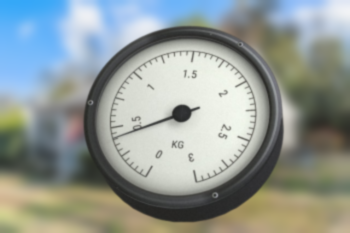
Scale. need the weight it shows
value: 0.4 kg
